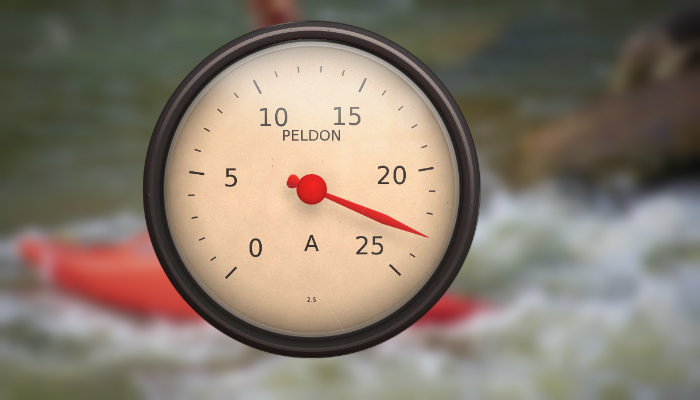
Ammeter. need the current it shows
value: 23 A
